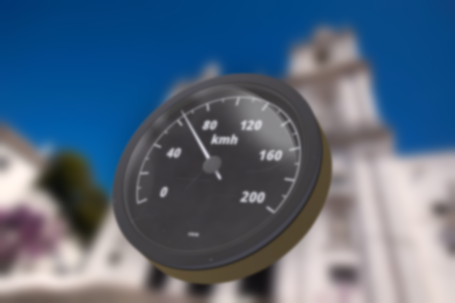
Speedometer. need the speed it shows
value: 65 km/h
